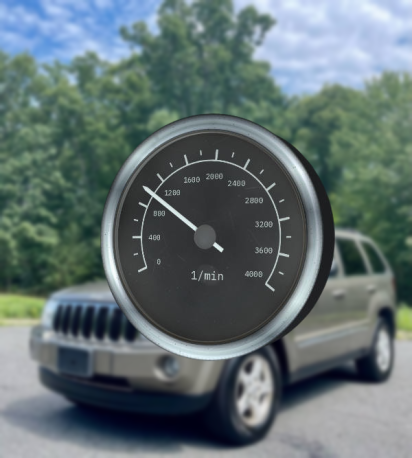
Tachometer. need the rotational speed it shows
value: 1000 rpm
